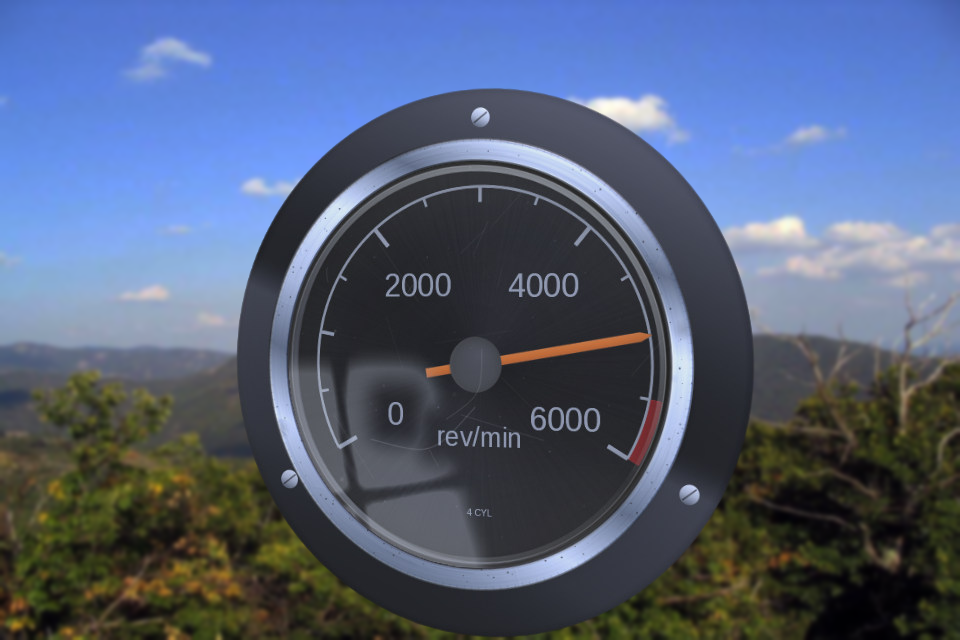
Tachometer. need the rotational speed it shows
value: 5000 rpm
